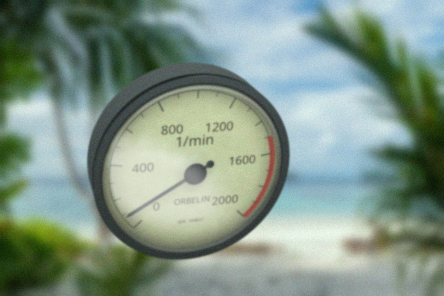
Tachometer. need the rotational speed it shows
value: 100 rpm
